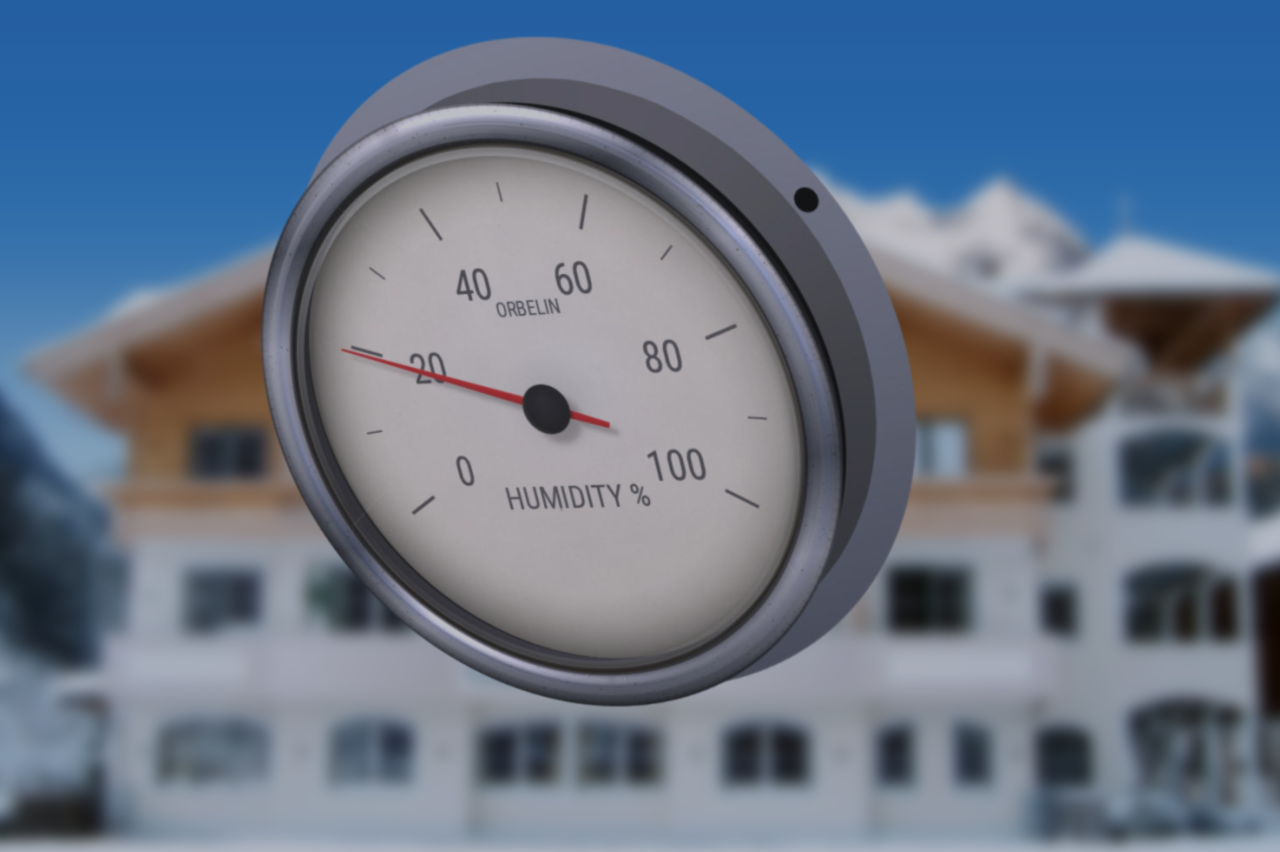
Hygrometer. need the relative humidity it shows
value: 20 %
